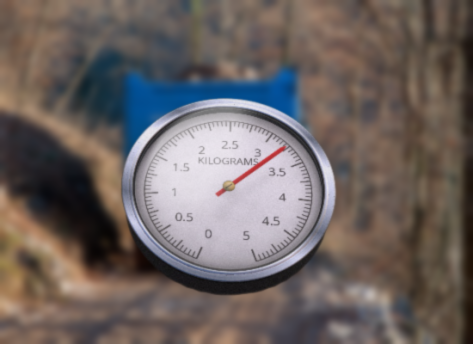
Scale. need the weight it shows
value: 3.25 kg
